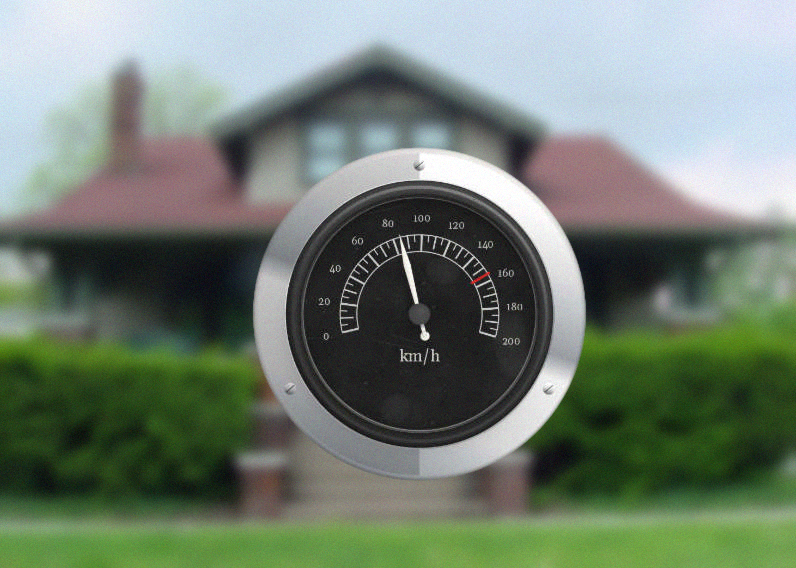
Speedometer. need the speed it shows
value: 85 km/h
